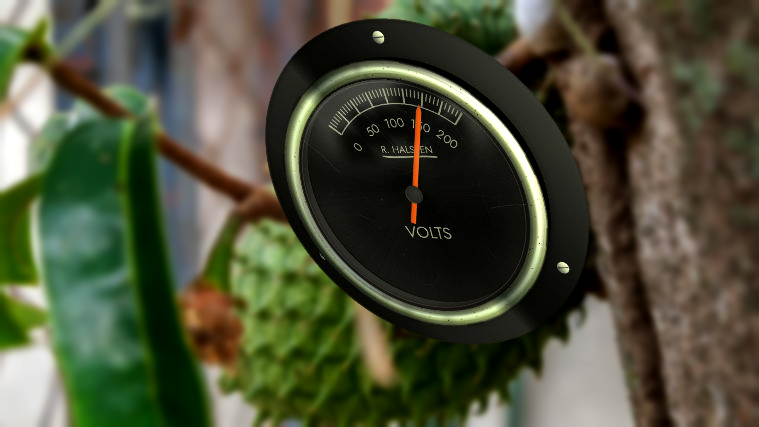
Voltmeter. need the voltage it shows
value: 150 V
